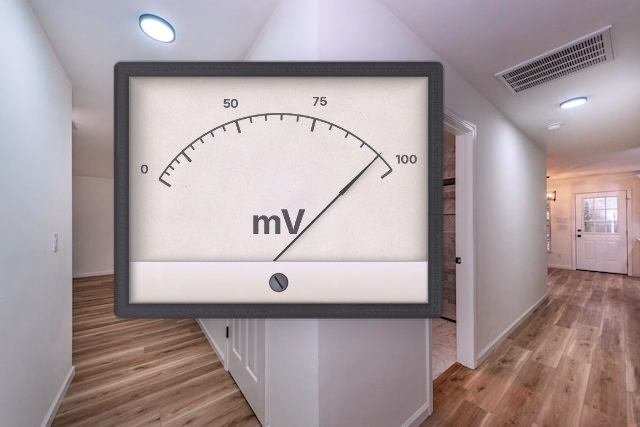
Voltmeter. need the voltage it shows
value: 95 mV
